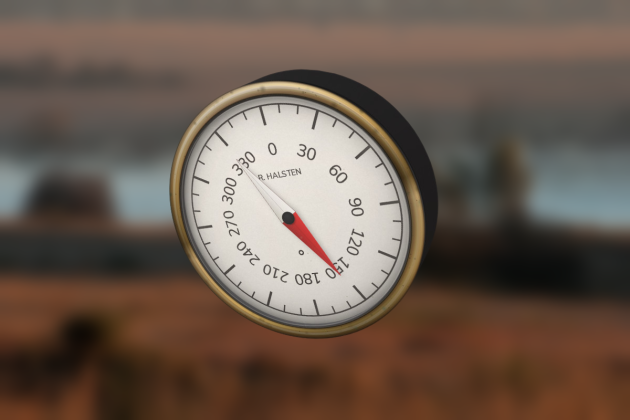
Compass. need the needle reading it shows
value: 150 °
